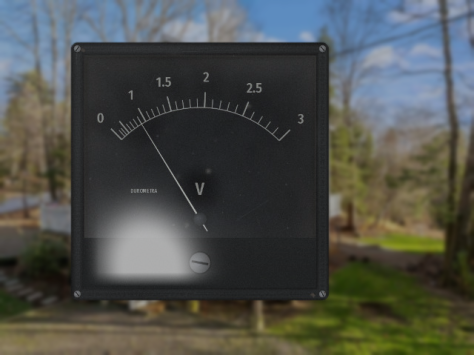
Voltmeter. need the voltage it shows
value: 0.9 V
